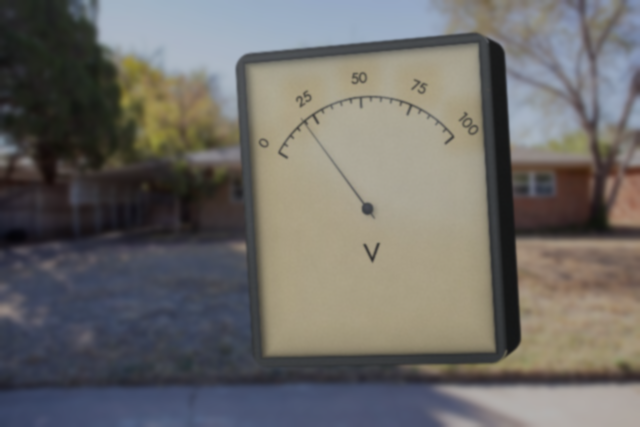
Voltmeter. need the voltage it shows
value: 20 V
